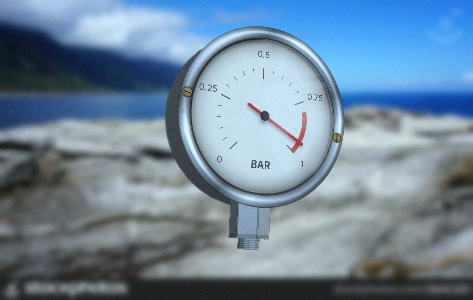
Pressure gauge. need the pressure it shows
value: 0.95 bar
